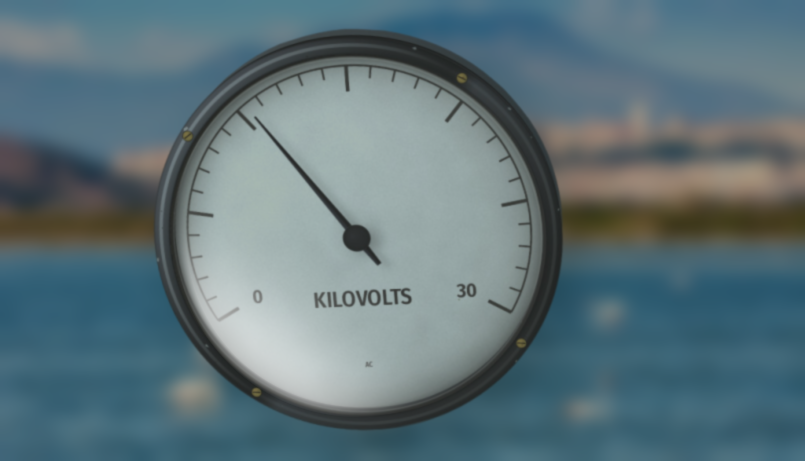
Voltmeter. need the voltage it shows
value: 10.5 kV
